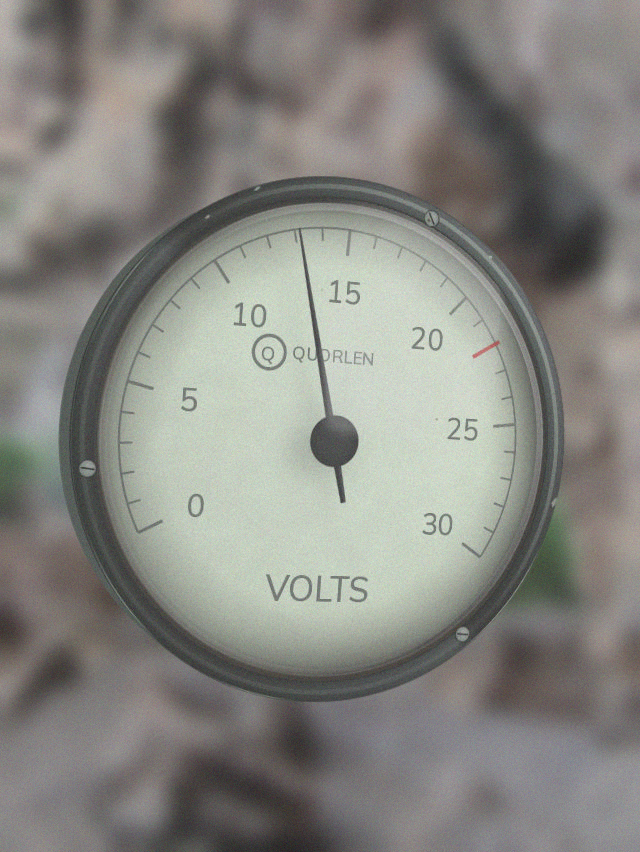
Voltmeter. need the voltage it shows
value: 13 V
